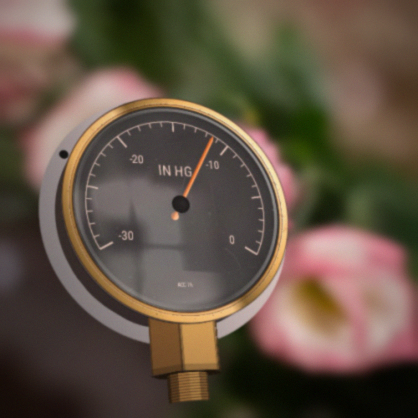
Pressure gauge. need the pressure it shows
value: -11.5 inHg
